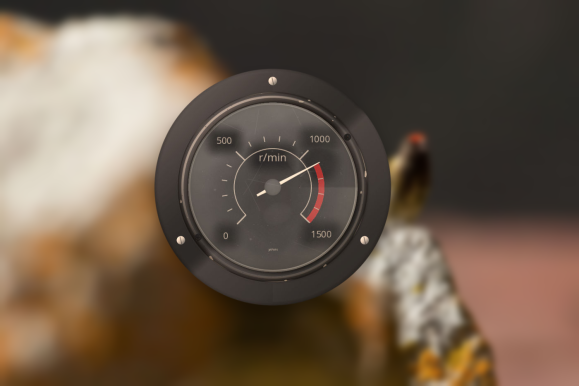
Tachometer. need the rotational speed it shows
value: 1100 rpm
